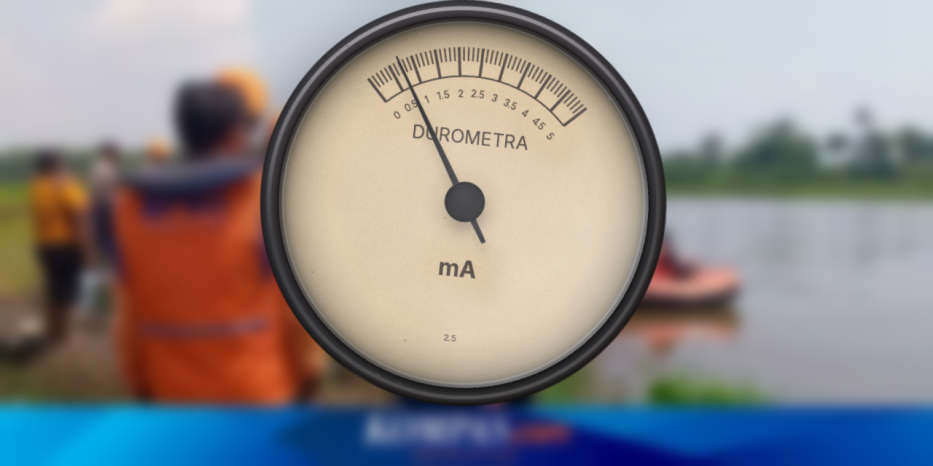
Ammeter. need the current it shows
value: 0.7 mA
